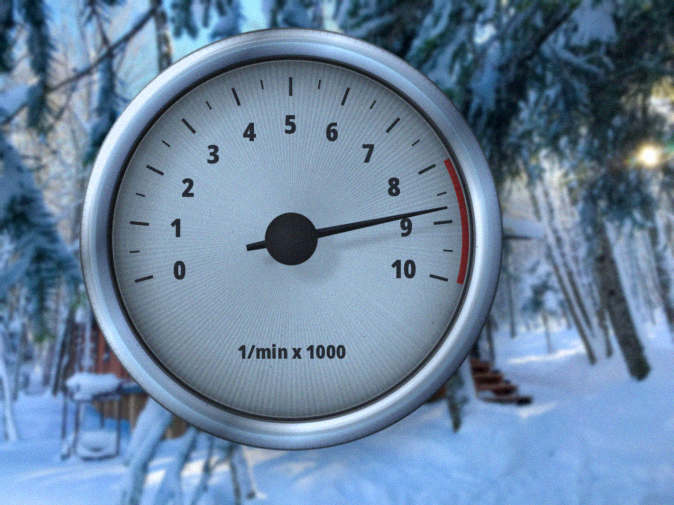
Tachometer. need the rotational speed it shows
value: 8750 rpm
